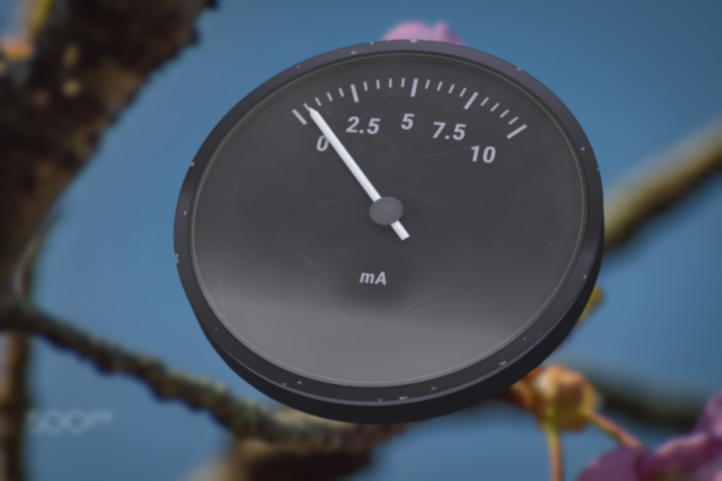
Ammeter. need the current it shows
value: 0.5 mA
